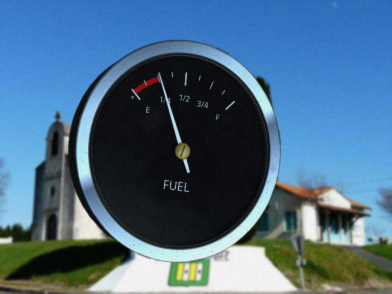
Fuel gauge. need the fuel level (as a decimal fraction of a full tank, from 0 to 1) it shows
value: 0.25
